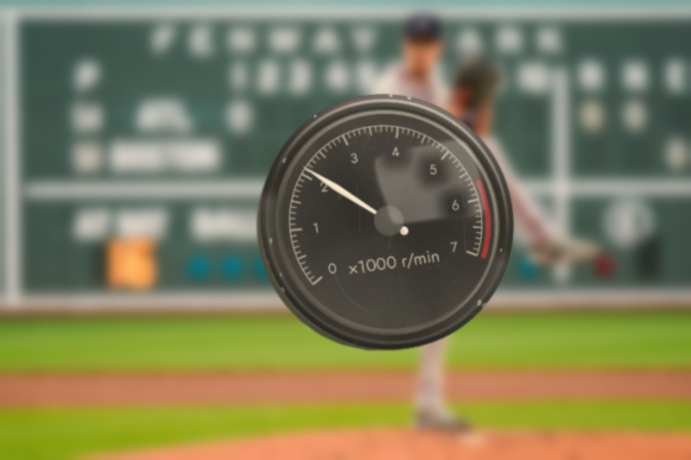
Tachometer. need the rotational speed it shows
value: 2100 rpm
